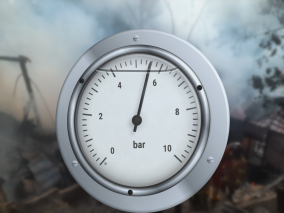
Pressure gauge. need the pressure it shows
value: 5.6 bar
